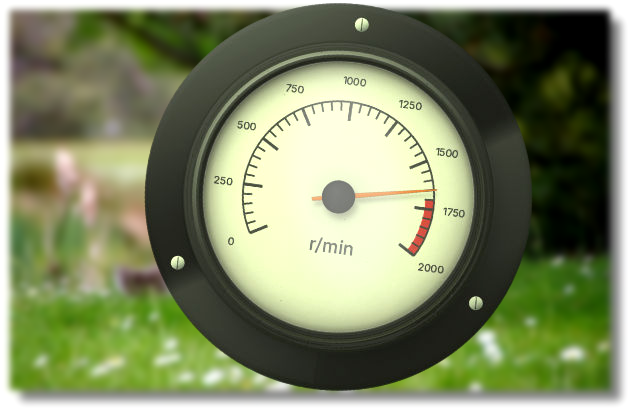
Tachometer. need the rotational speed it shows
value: 1650 rpm
